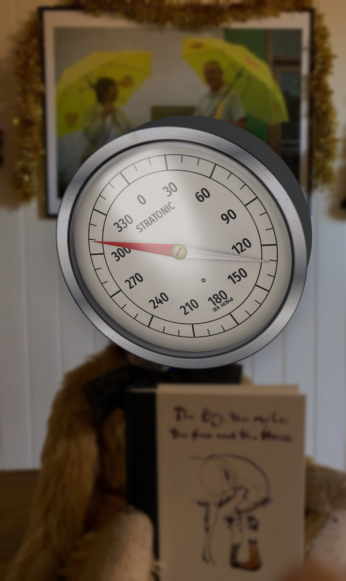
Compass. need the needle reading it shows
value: 310 °
